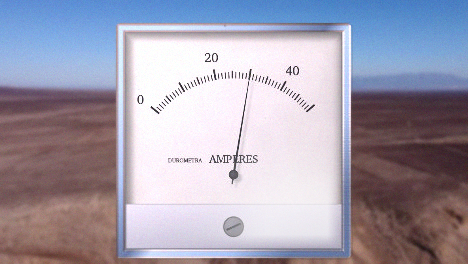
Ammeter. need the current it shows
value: 30 A
